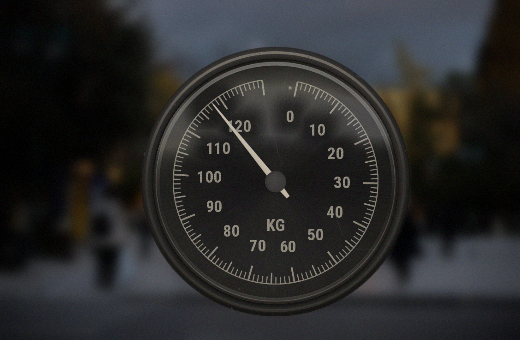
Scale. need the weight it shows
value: 118 kg
